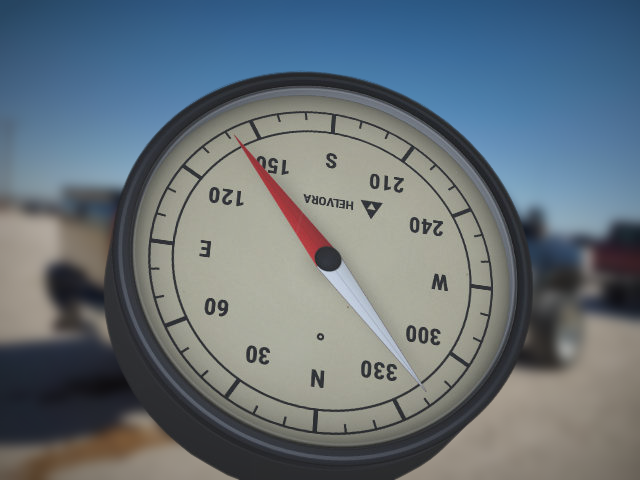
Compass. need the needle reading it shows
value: 140 °
